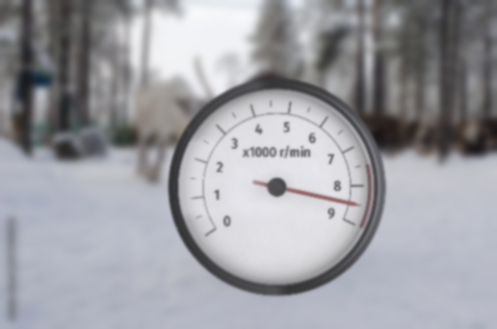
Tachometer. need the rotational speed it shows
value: 8500 rpm
